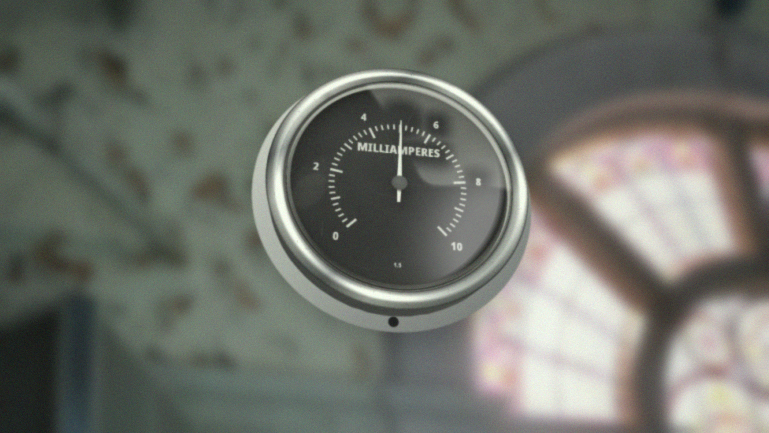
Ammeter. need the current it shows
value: 5 mA
